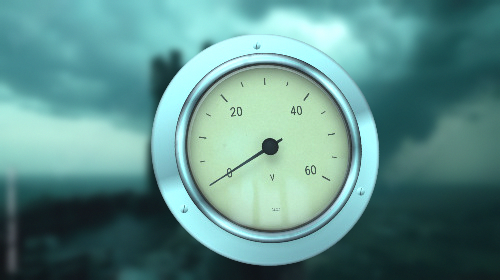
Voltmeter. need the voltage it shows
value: 0 V
